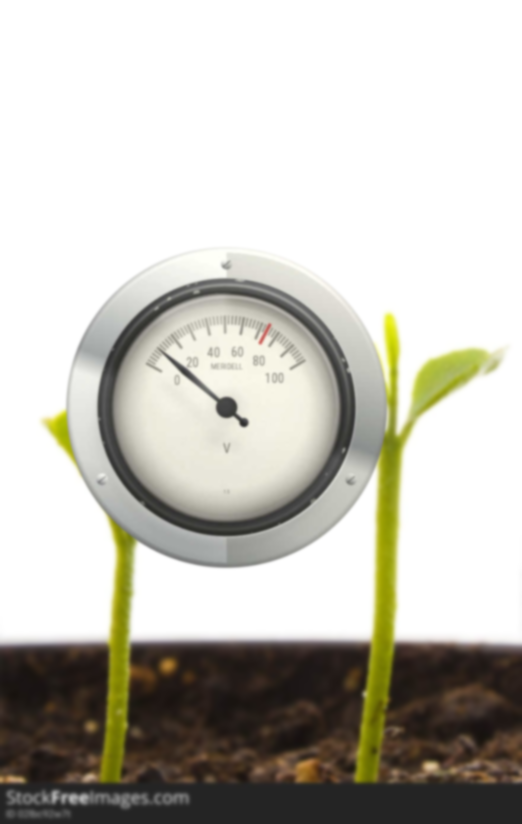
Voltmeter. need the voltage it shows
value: 10 V
